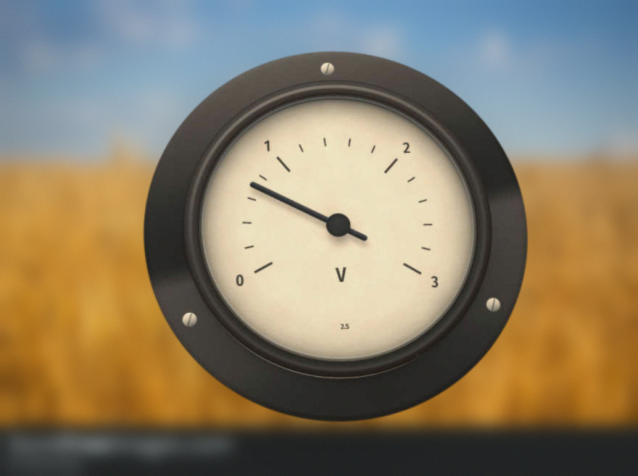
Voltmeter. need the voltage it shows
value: 0.7 V
